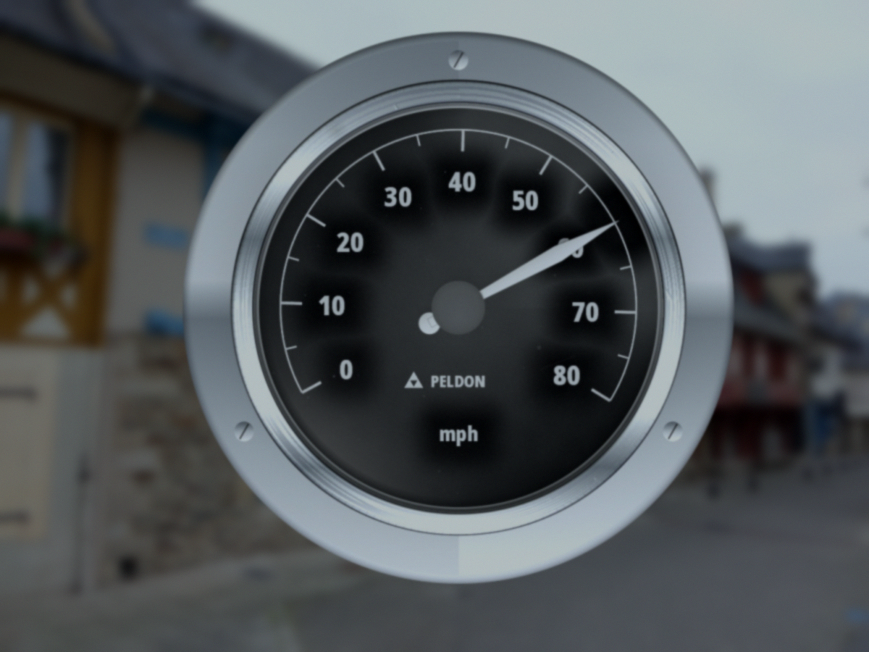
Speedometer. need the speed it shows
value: 60 mph
